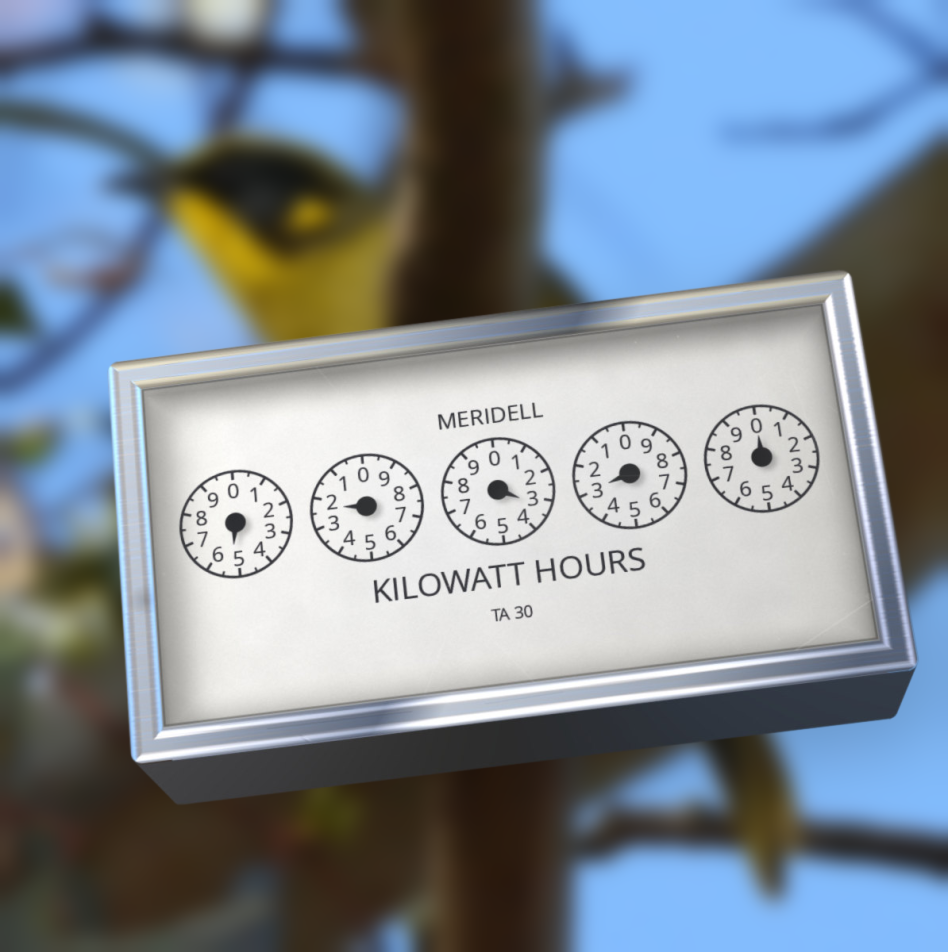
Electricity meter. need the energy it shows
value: 52330 kWh
